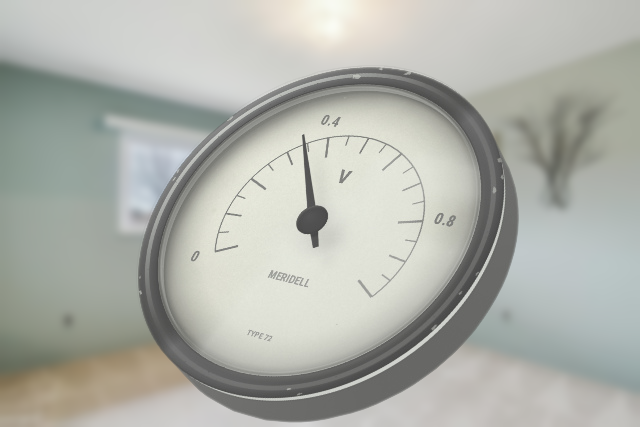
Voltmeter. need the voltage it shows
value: 0.35 V
